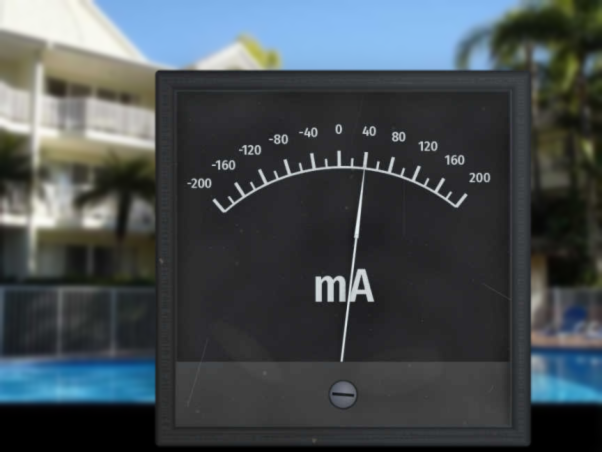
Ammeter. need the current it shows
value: 40 mA
